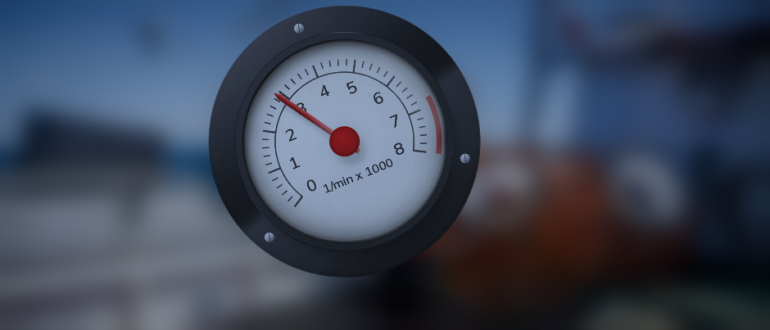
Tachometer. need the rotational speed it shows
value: 2900 rpm
